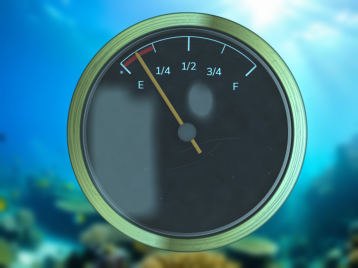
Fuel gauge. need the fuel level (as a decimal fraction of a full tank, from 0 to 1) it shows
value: 0.125
